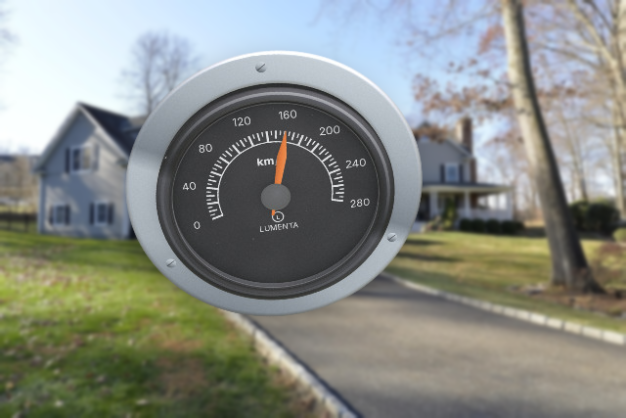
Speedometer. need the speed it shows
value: 160 km/h
